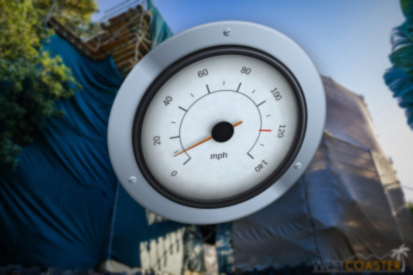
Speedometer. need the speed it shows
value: 10 mph
